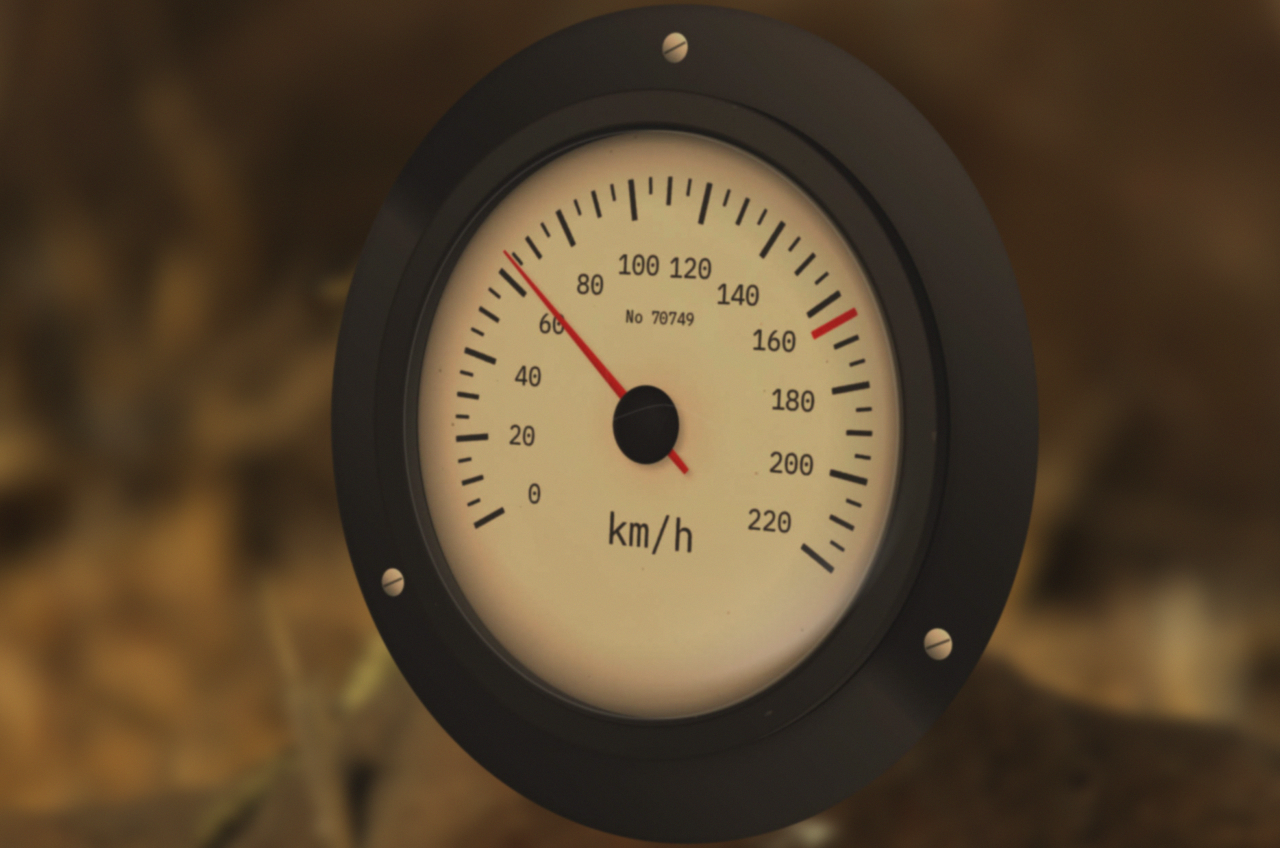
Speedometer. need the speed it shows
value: 65 km/h
